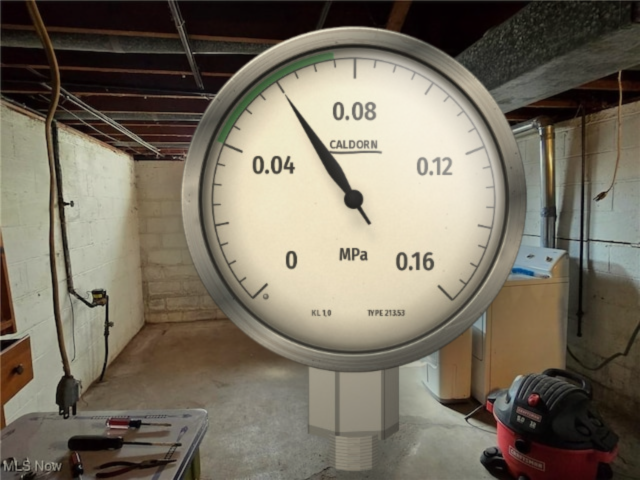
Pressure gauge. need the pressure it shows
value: 0.06 MPa
